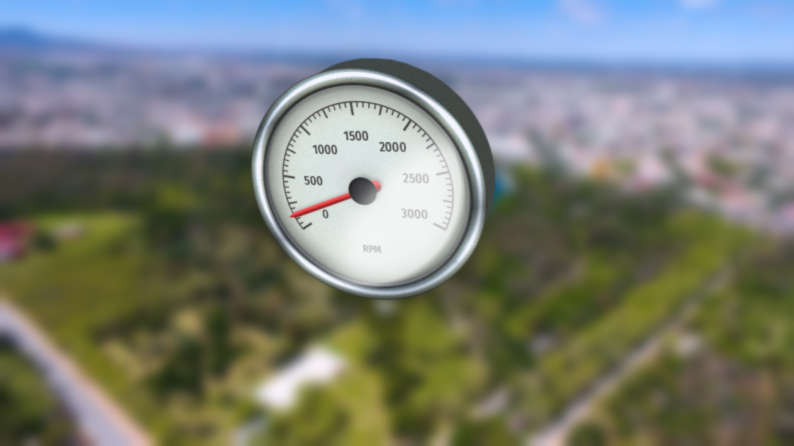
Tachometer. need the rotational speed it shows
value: 150 rpm
